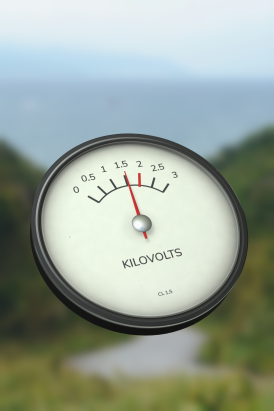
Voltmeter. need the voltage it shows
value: 1.5 kV
